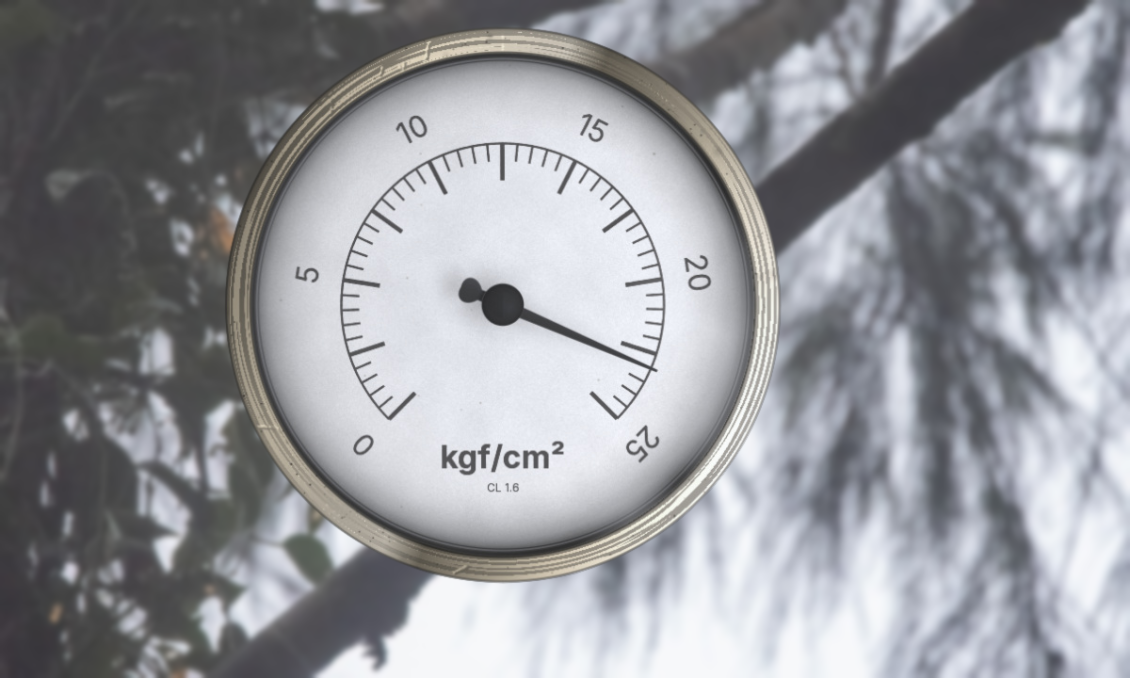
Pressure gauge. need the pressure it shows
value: 23 kg/cm²
